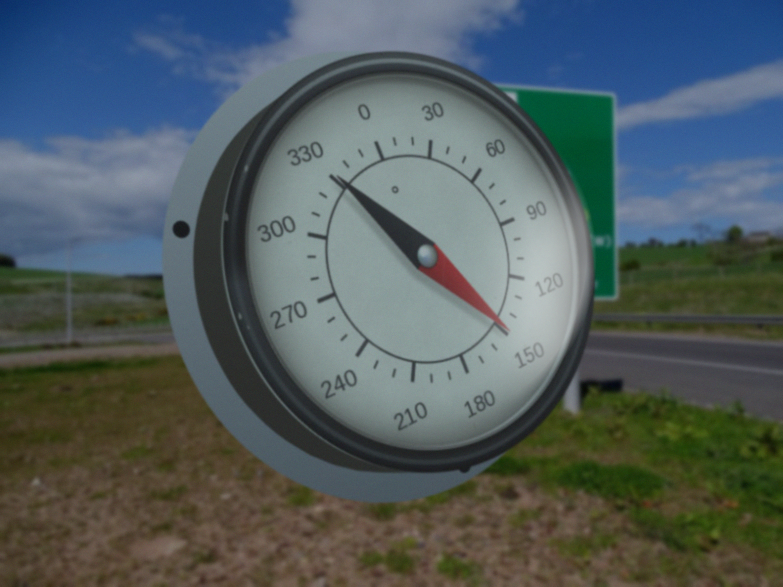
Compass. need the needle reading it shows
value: 150 °
